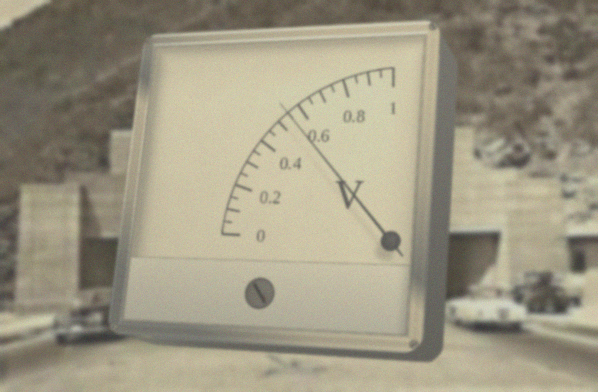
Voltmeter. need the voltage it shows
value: 0.55 V
